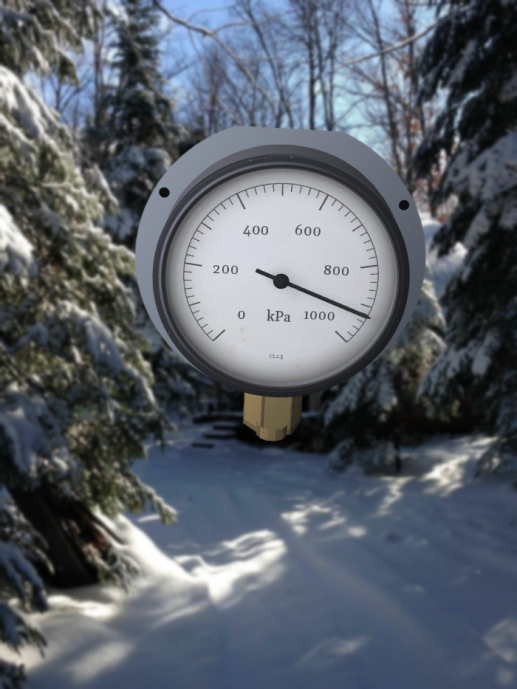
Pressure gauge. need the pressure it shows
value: 920 kPa
